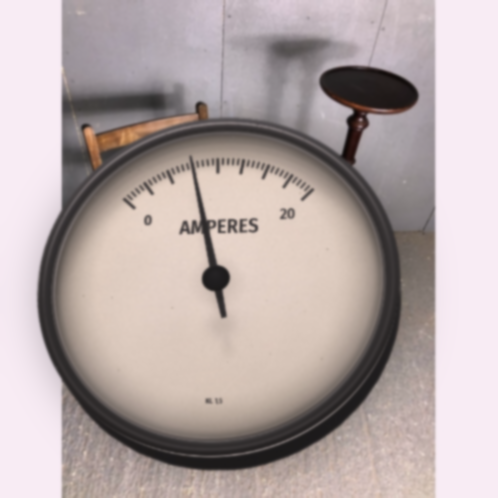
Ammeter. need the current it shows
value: 7.5 A
